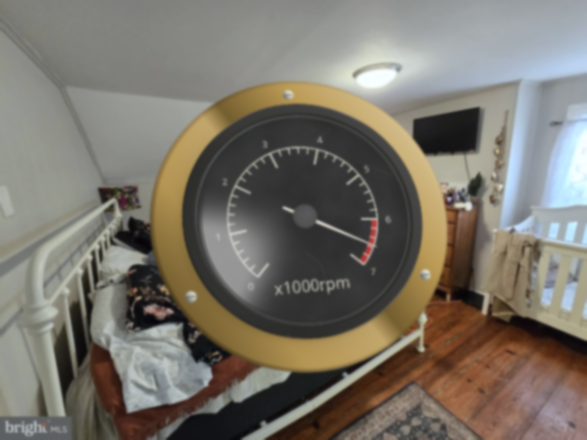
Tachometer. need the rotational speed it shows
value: 6600 rpm
